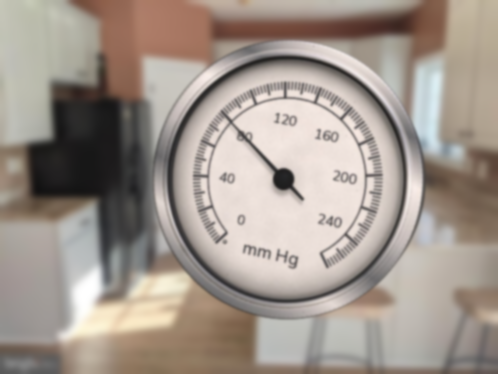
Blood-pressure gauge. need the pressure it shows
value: 80 mmHg
